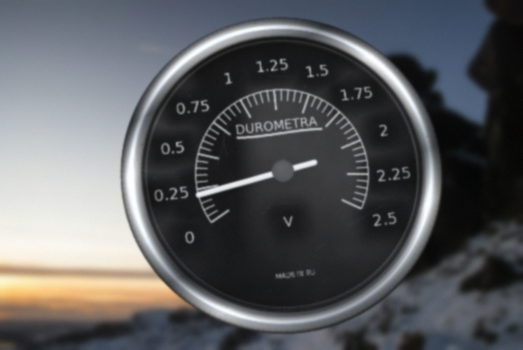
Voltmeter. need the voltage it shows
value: 0.2 V
